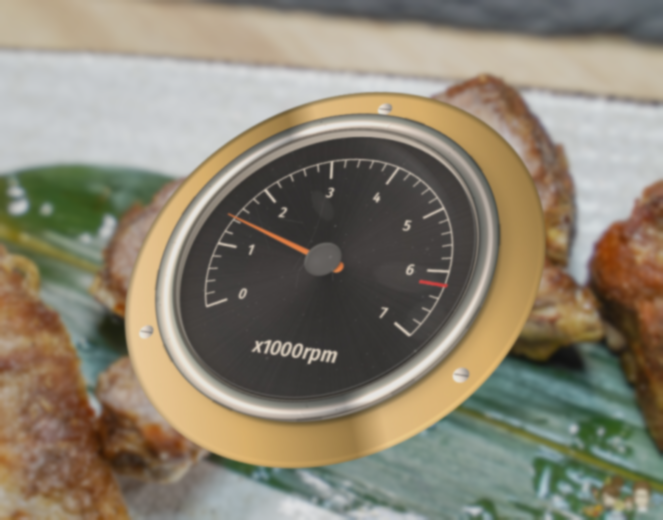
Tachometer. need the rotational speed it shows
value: 1400 rpm
